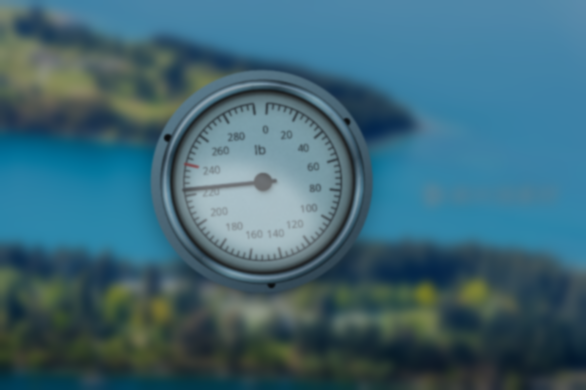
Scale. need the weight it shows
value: 224 lb
